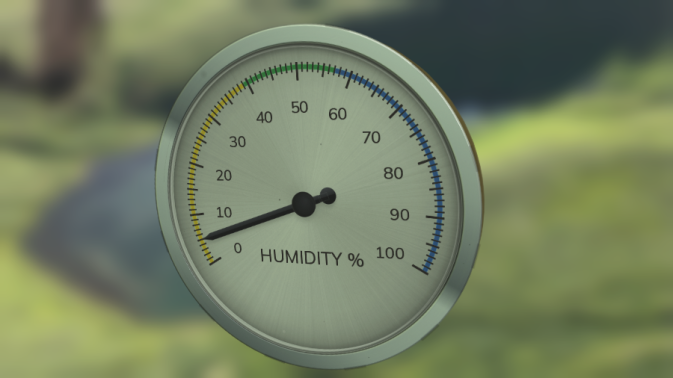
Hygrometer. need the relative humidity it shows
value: 5 %
